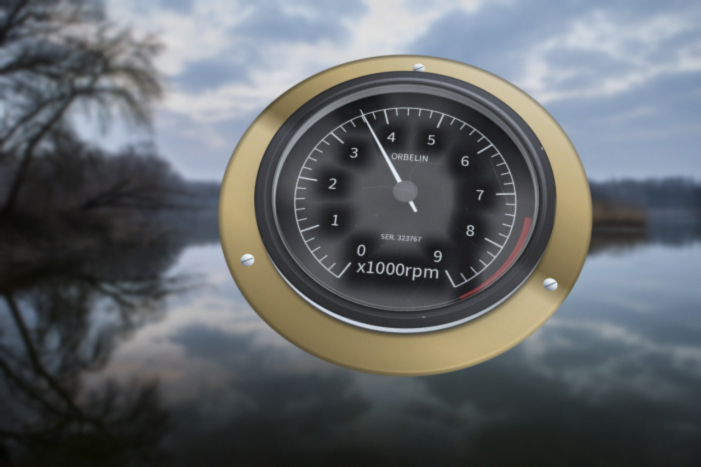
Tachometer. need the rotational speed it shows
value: 3600 rpm
